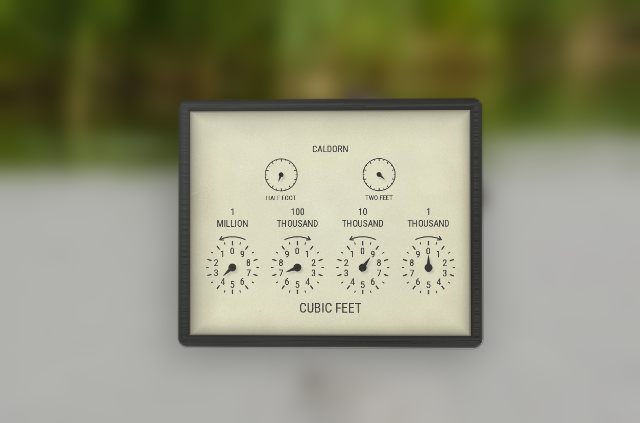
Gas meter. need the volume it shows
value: 369000 ft³
